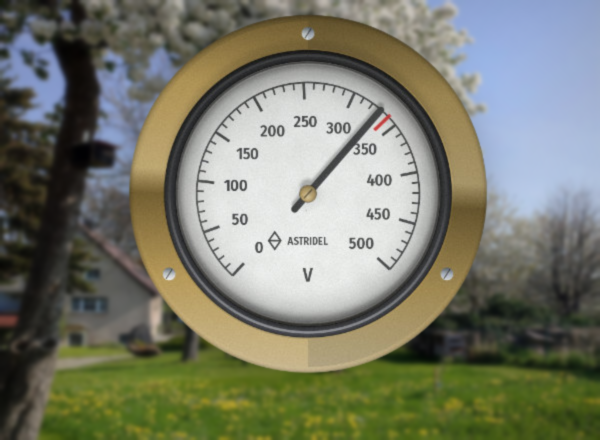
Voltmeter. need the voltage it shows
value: 330 V
